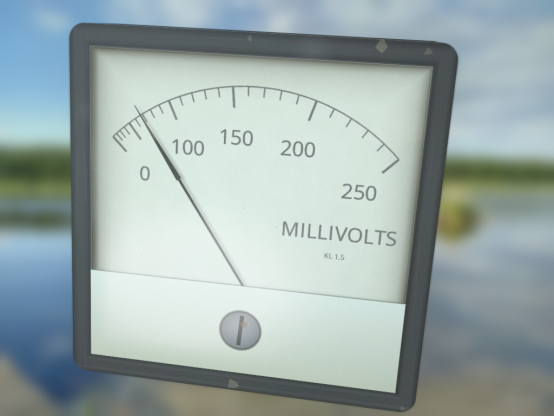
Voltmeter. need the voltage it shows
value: 70 mV
